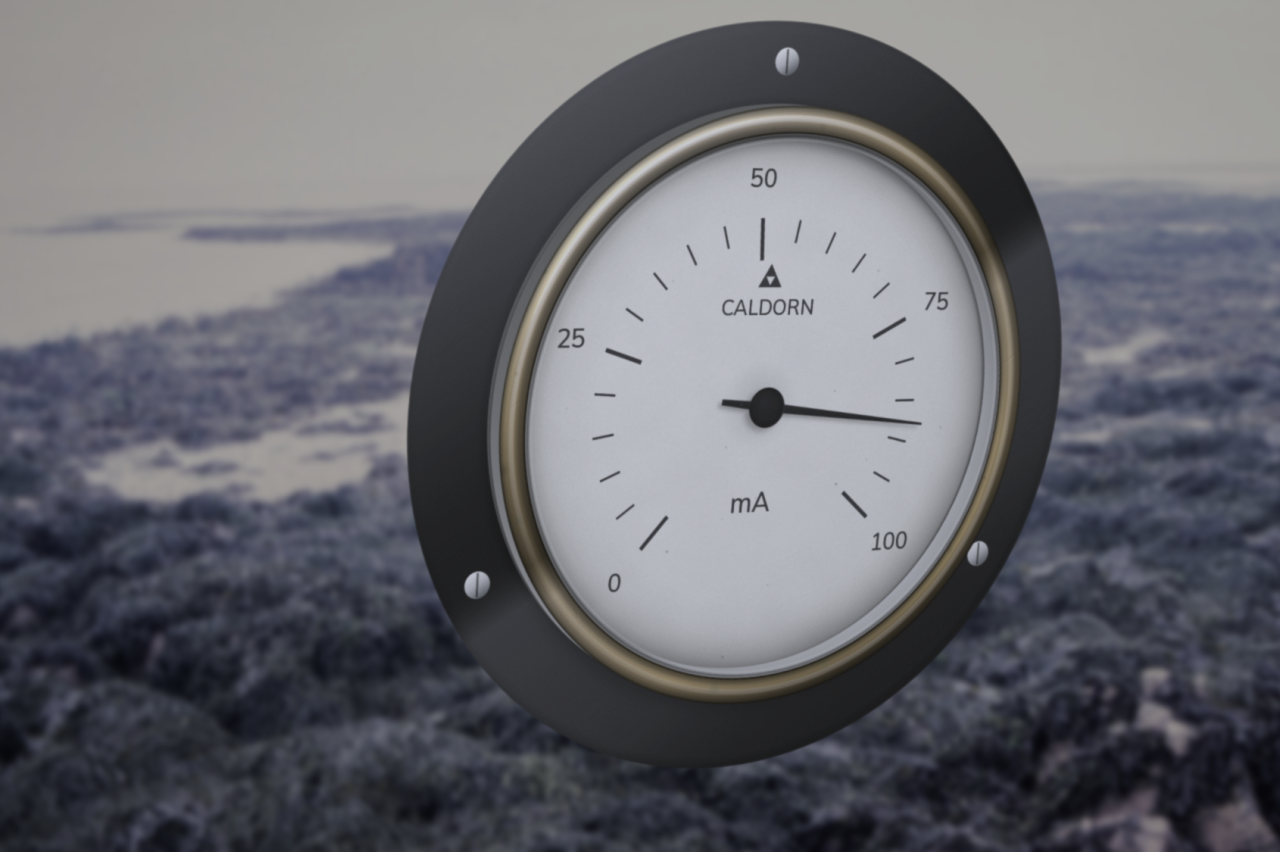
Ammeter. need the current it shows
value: 87.5 mA
